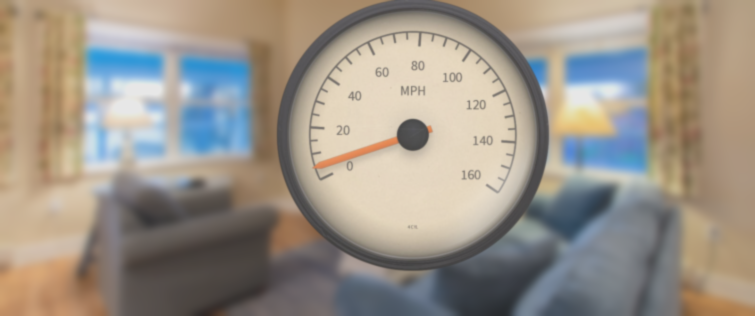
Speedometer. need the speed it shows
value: 5 mph
